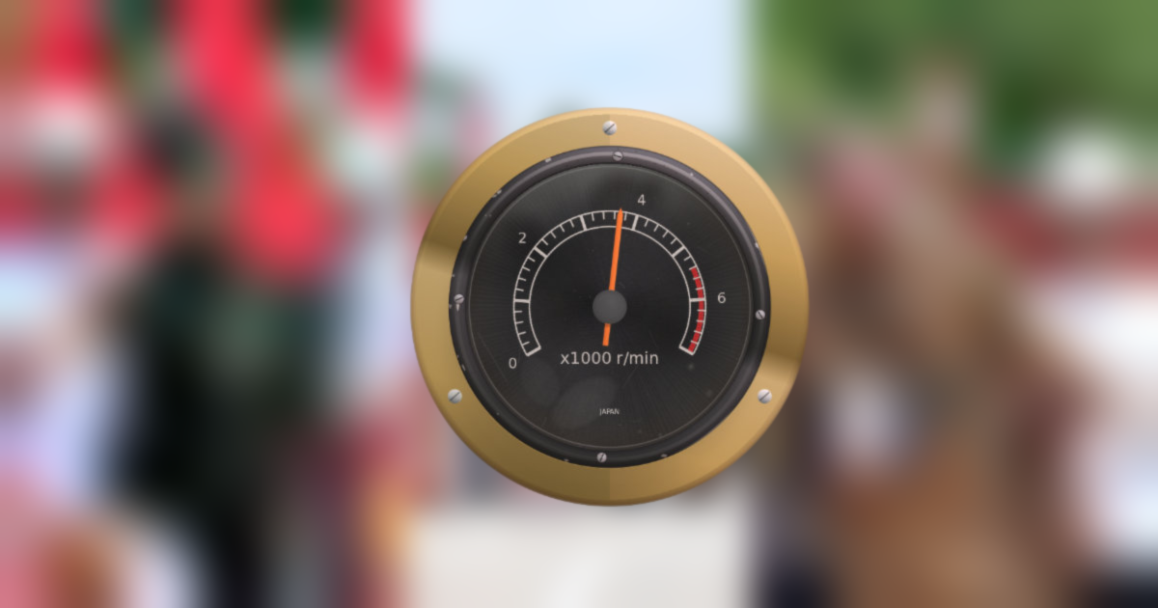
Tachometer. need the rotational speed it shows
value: 3700 rpm
